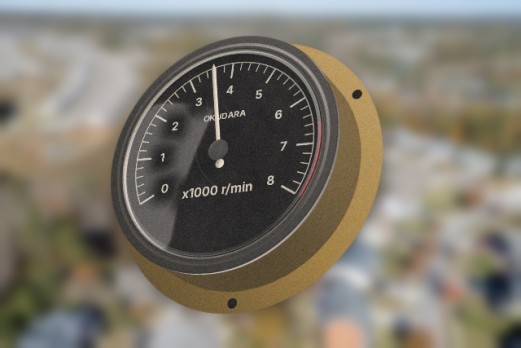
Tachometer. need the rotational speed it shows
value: 3600 rpm
